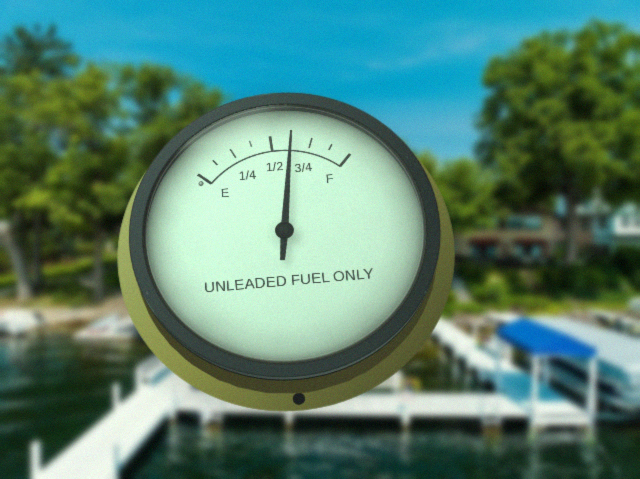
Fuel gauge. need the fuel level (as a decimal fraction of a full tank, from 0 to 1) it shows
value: 0.625
